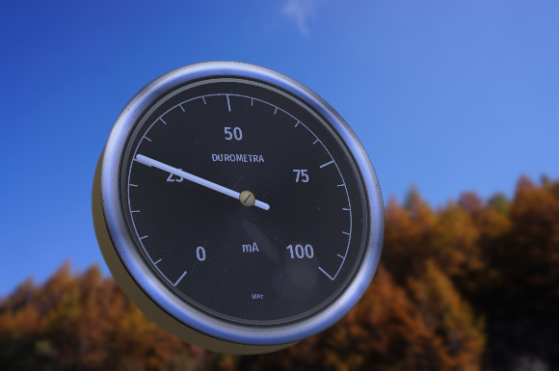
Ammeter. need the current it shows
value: 25 mA
